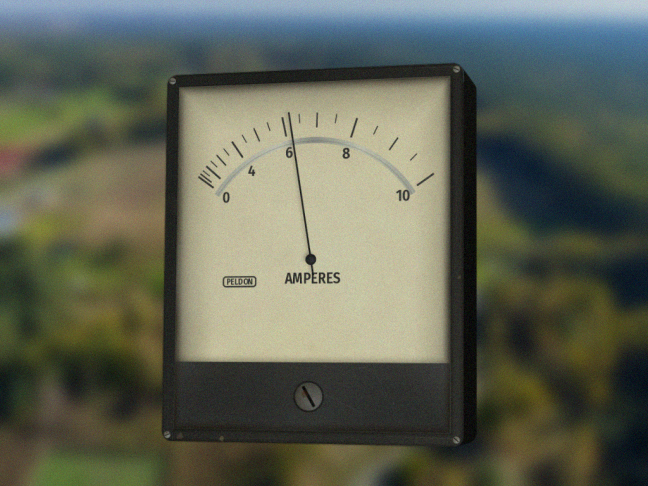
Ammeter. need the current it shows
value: 6.25 A
